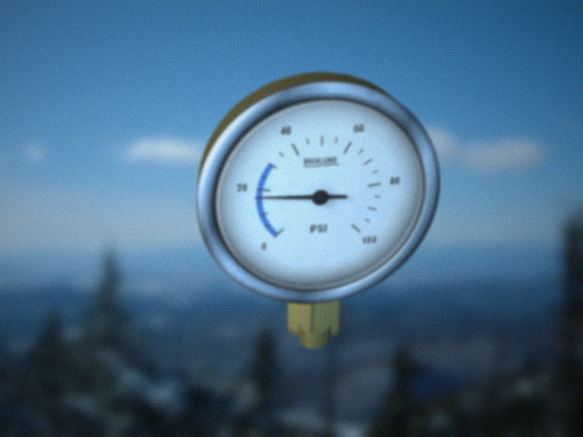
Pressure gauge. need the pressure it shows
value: 17.5 psi
